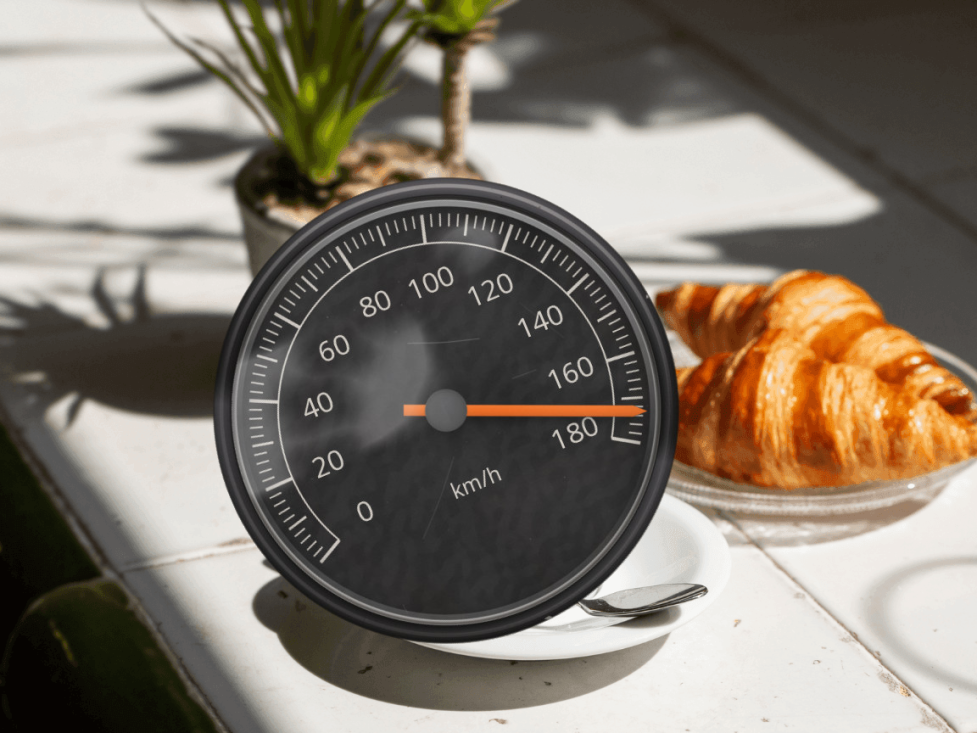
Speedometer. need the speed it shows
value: 173 km/h
